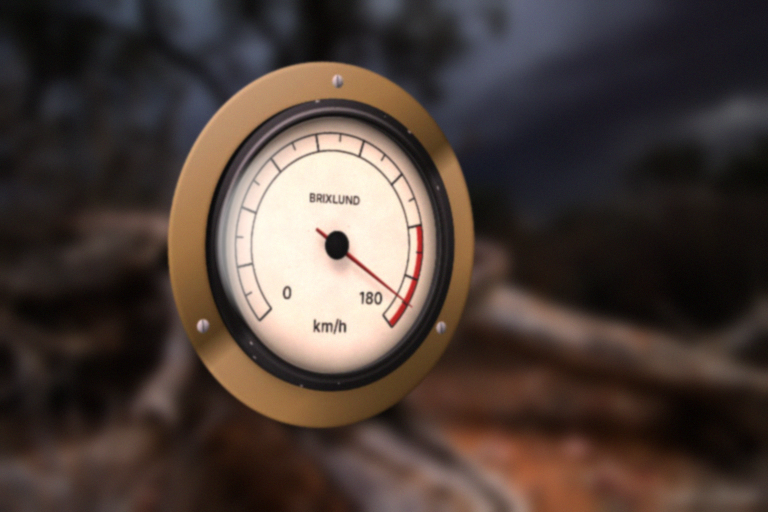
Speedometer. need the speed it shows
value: 170 km/h
